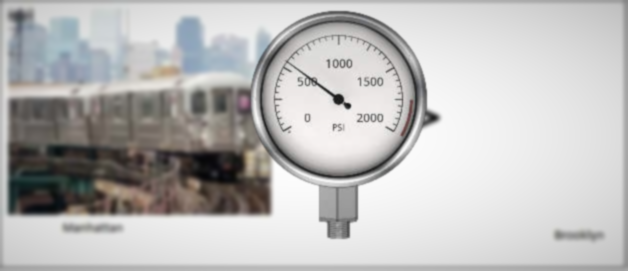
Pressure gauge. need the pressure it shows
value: 550 psi
